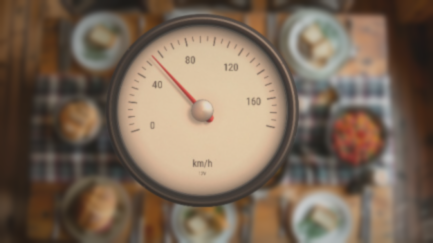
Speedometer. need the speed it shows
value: 55 km/h
